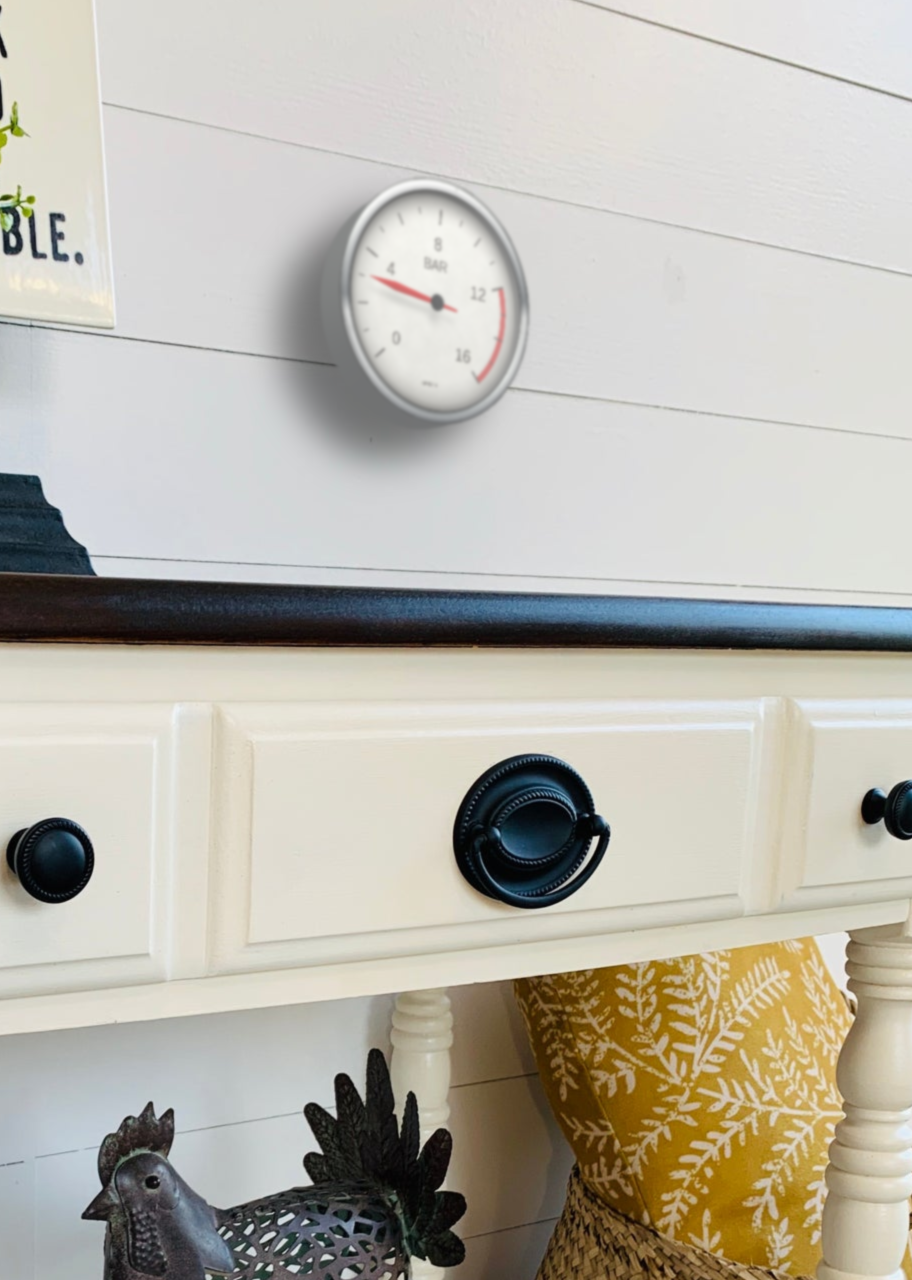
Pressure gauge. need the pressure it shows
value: 3 bar
